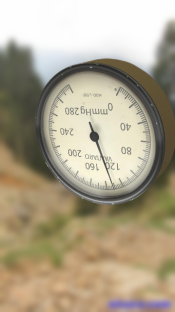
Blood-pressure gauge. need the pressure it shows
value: 130 mmHg
